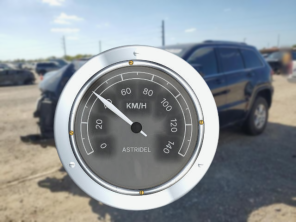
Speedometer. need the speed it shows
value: 40 km/h
